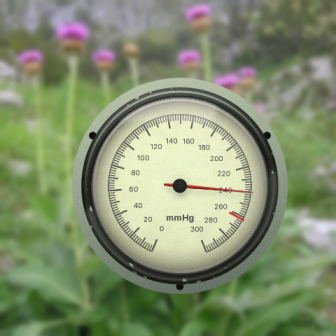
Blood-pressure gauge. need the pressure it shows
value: 240 mmHg
